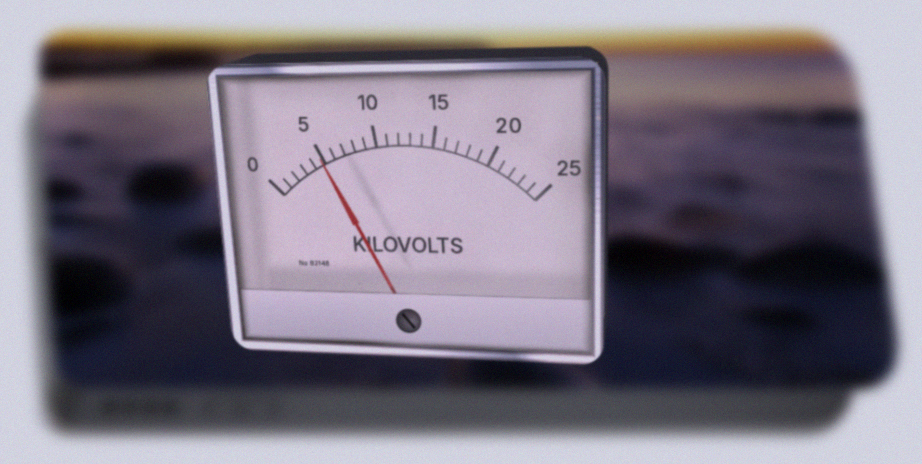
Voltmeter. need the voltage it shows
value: 5 kV
